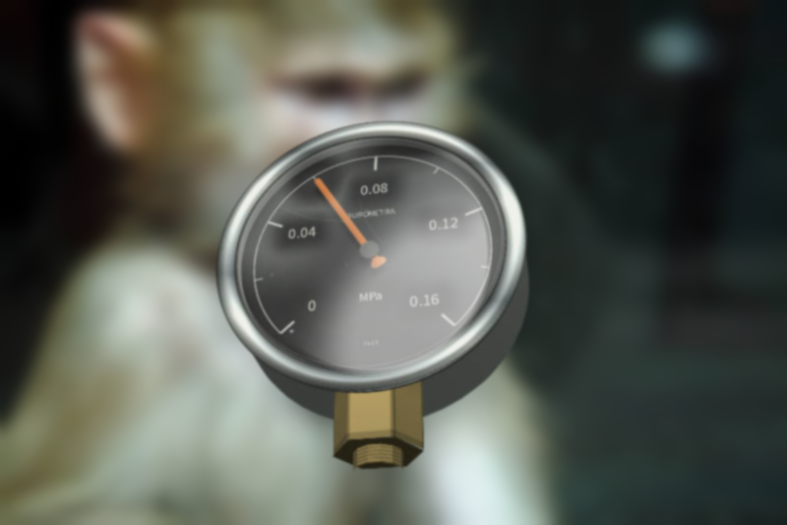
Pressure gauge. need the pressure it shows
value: 0.06 MPa
